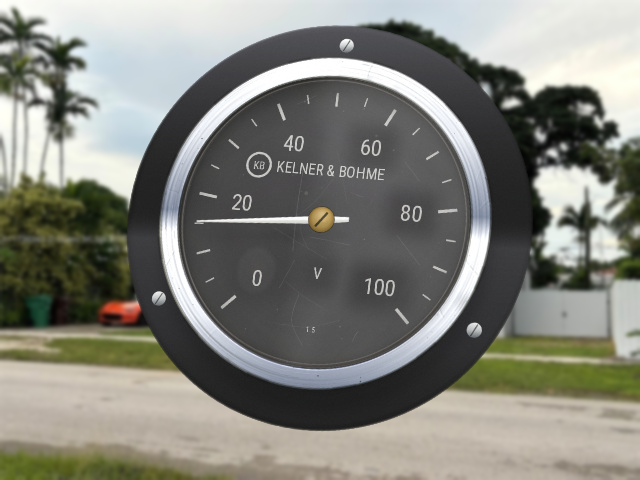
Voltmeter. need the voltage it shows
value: 15 V
